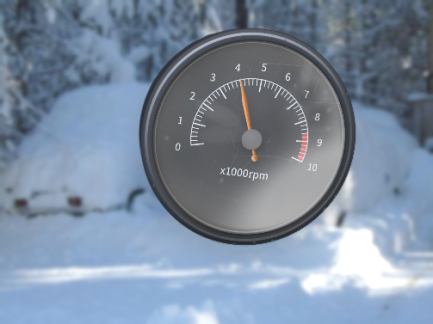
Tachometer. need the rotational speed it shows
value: 4000 rpm
